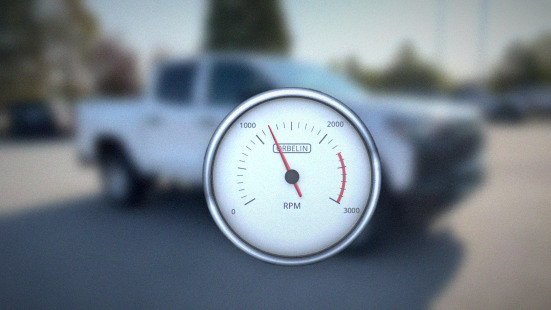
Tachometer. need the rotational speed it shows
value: 1200 rpm
